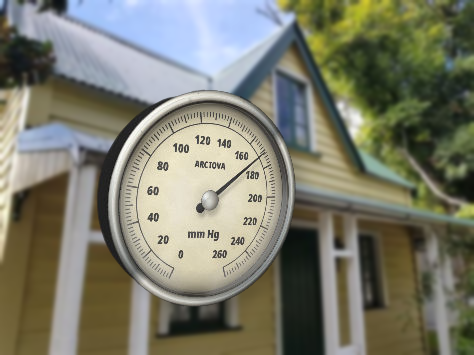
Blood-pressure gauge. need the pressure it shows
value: 170 mmHg
